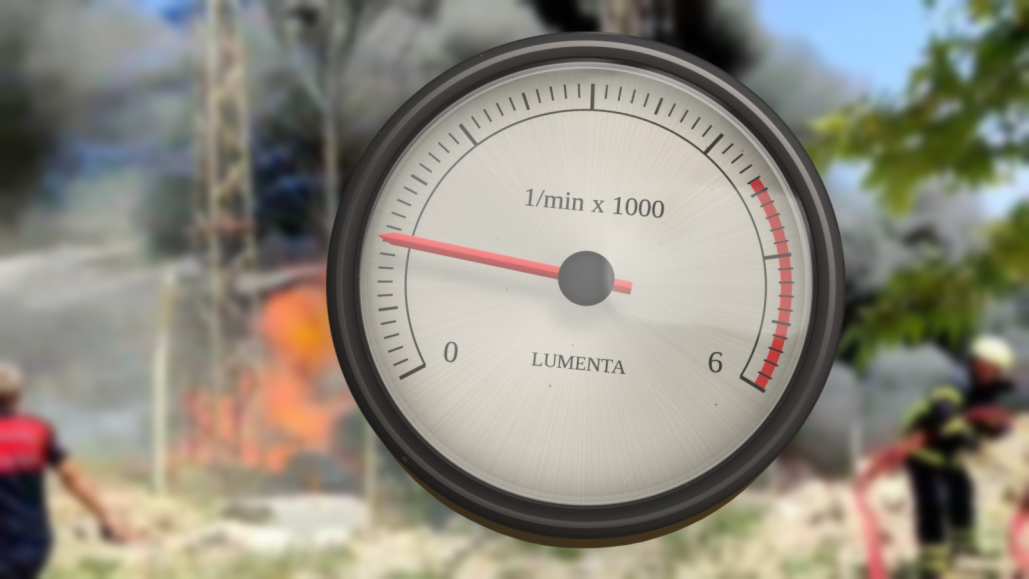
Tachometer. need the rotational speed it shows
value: 1000 rpm
